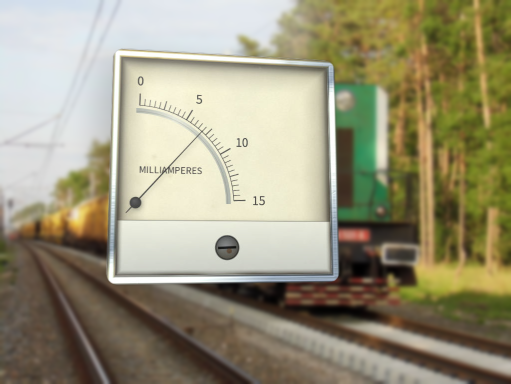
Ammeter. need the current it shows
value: 7 mA
